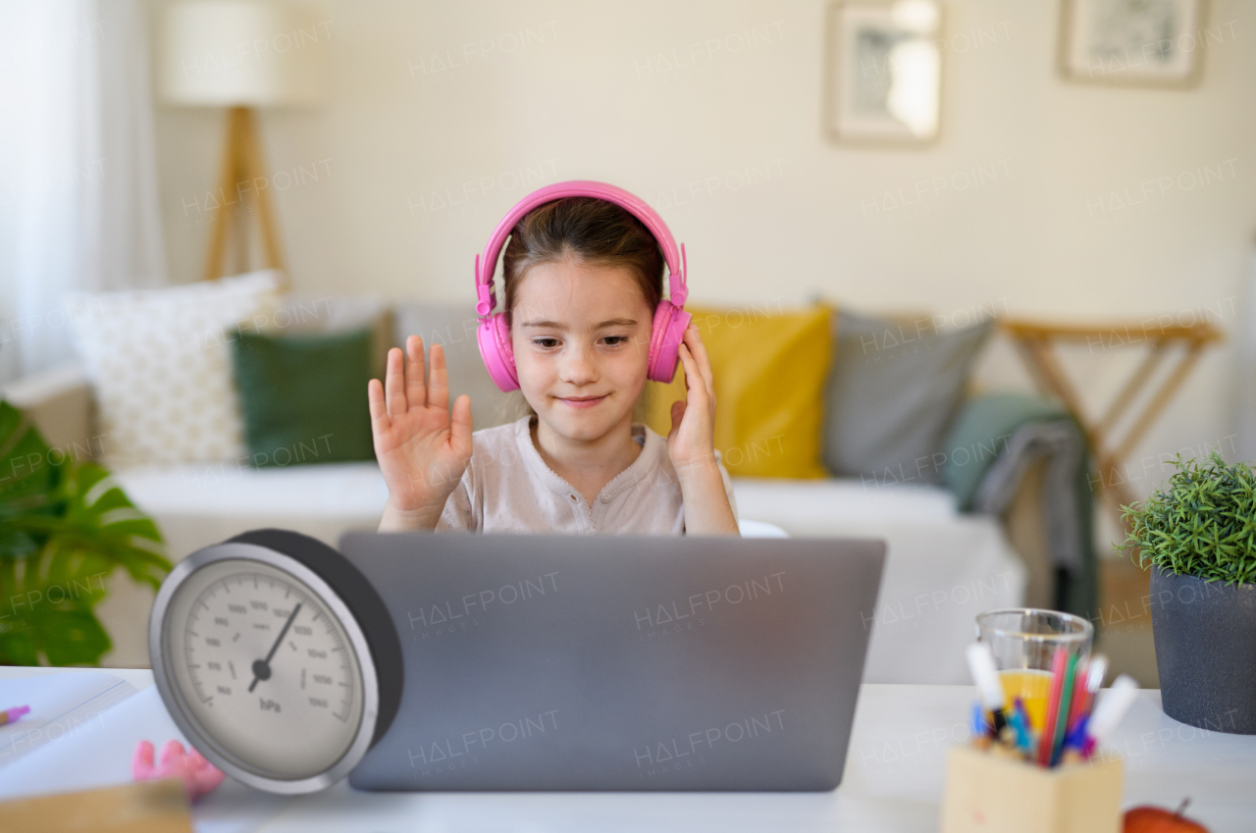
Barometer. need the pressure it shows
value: 1025 hPa
